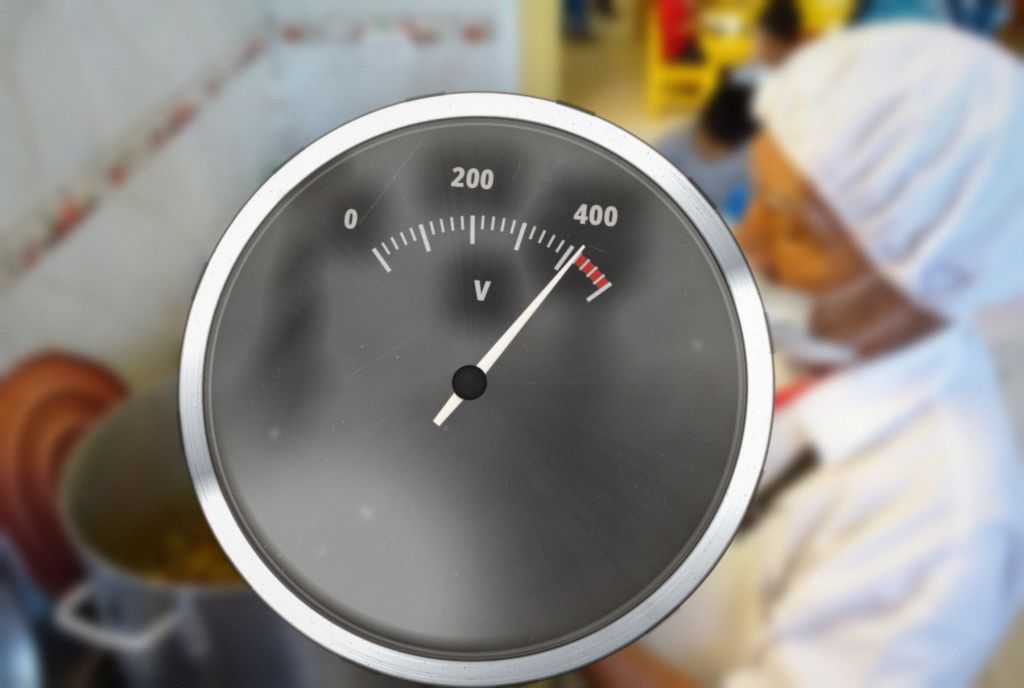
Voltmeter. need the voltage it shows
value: 420 V
